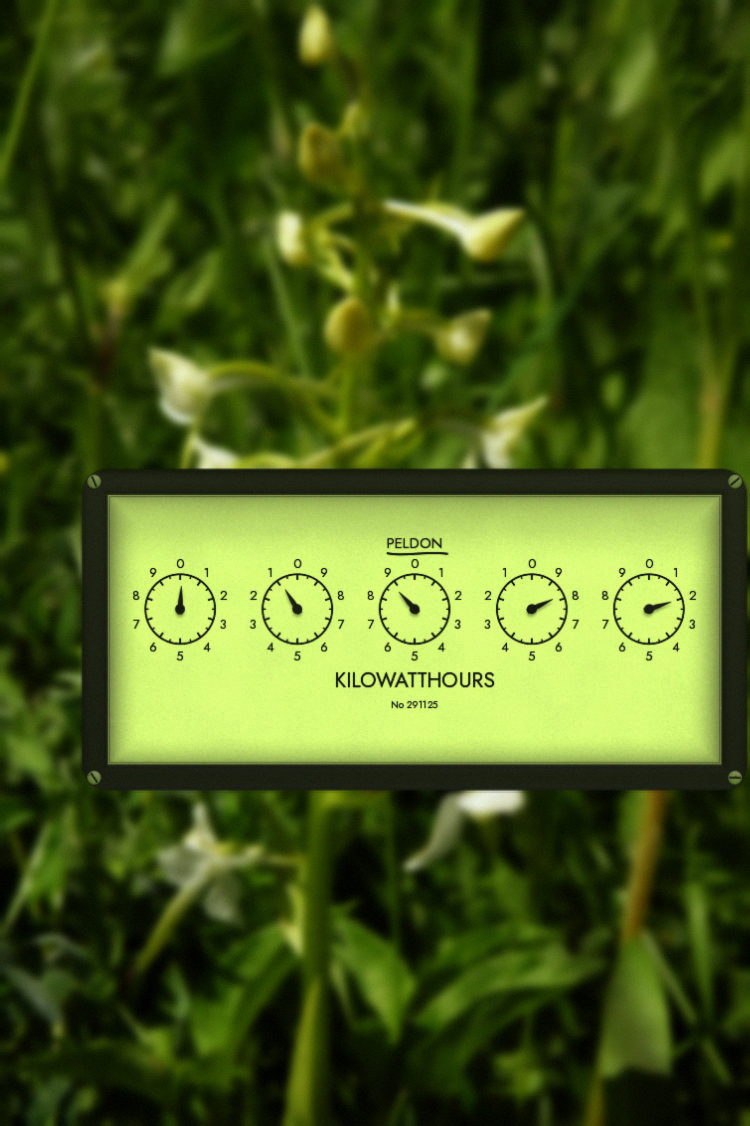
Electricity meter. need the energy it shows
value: 882 kWh
